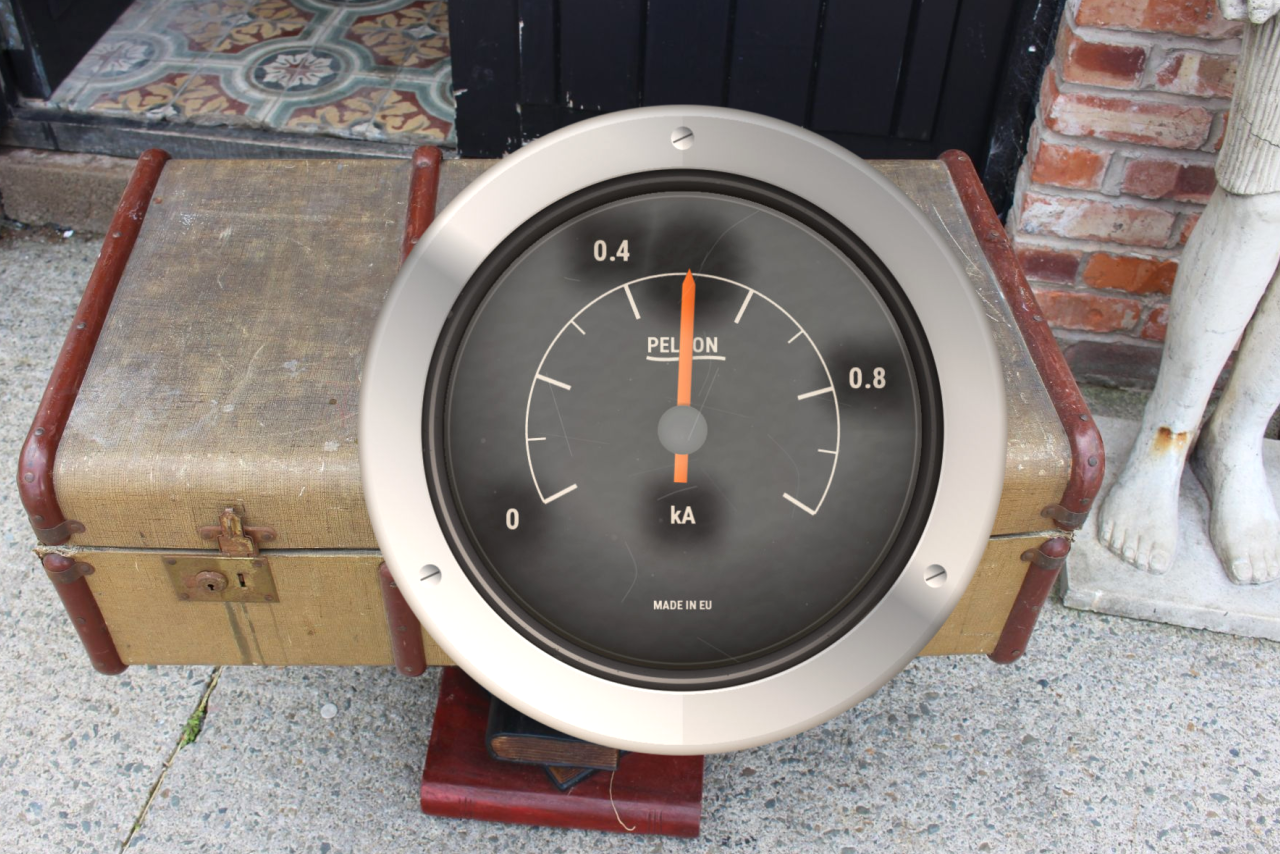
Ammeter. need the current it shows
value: 0.5 kA
